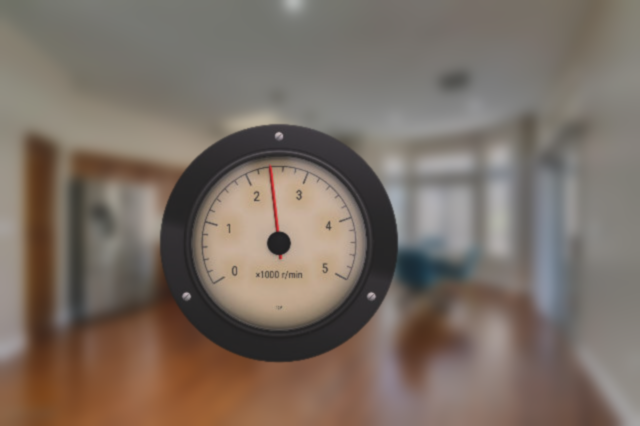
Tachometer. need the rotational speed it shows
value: 2400 rpm
